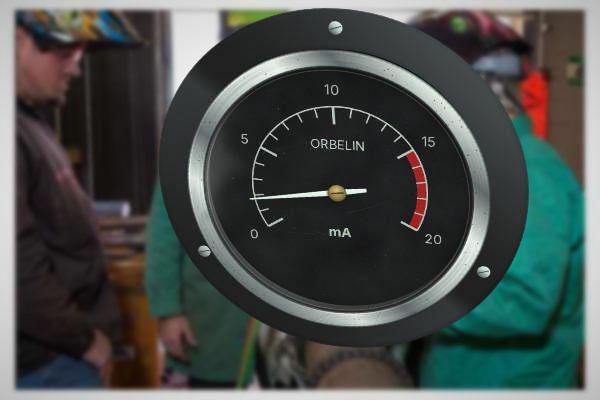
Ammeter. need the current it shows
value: 2 mA
